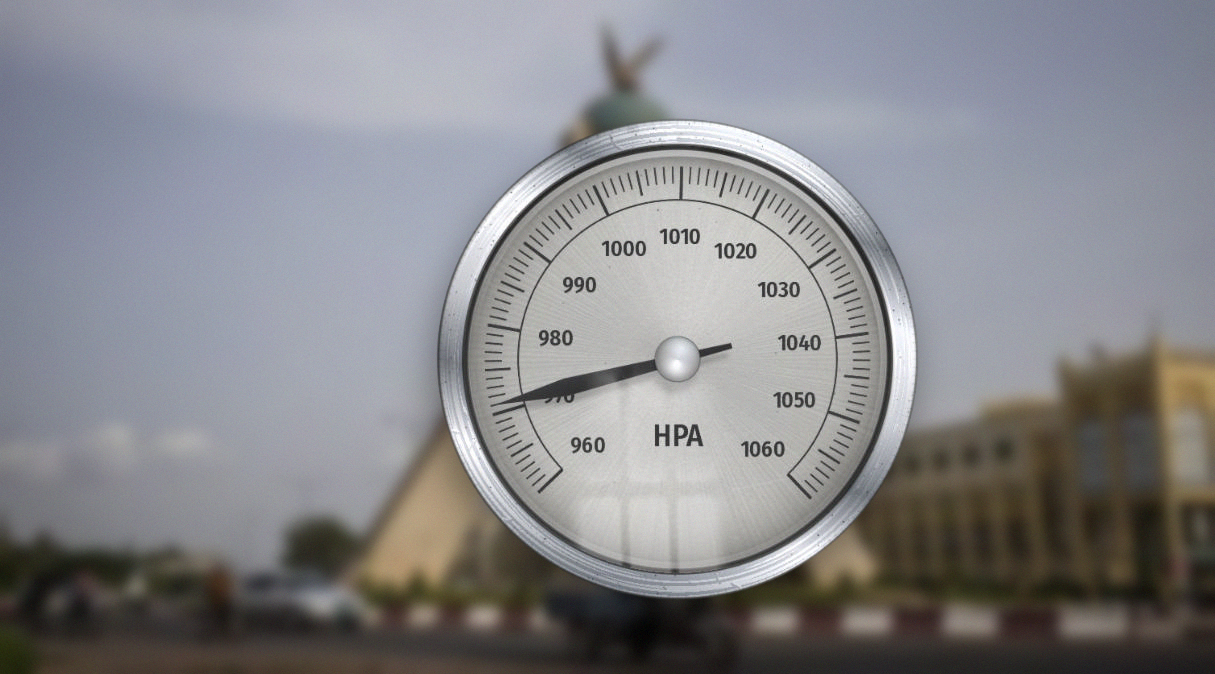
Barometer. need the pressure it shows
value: 971 hPa
